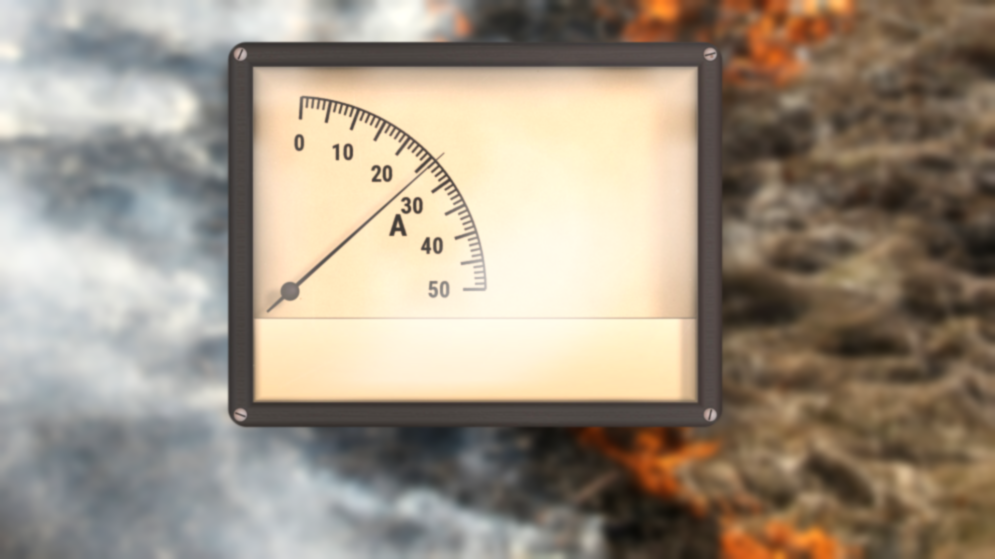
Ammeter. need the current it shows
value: 26 A
